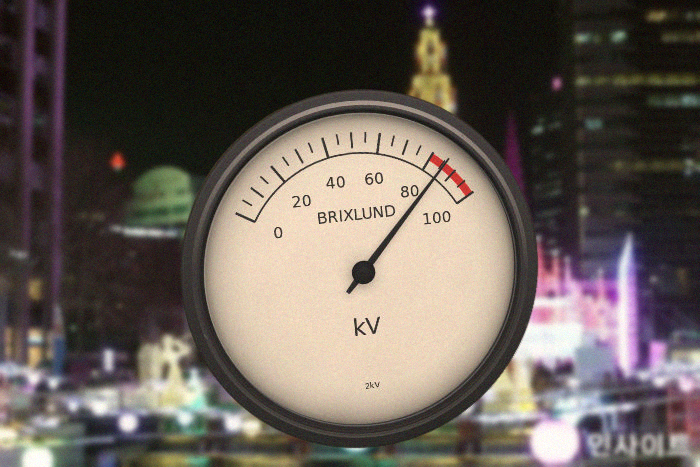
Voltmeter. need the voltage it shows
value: 85 kV
